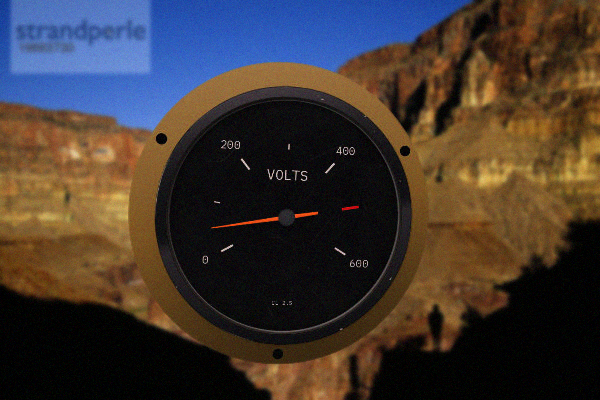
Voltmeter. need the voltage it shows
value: 50 V
